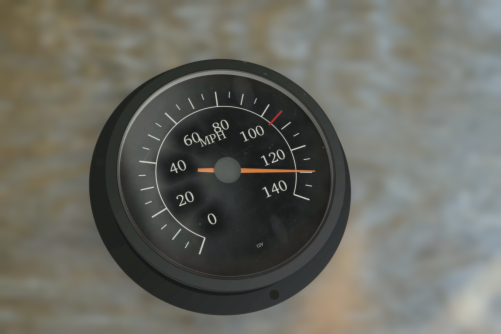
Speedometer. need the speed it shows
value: 130 mph
